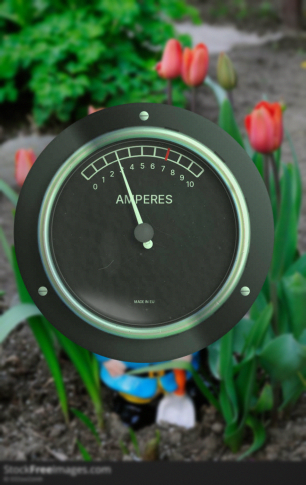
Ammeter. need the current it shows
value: 3 A
